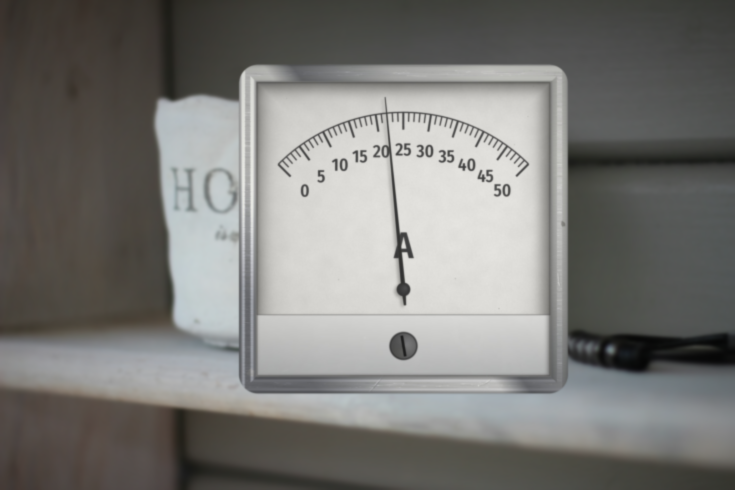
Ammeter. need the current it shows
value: 22 A
